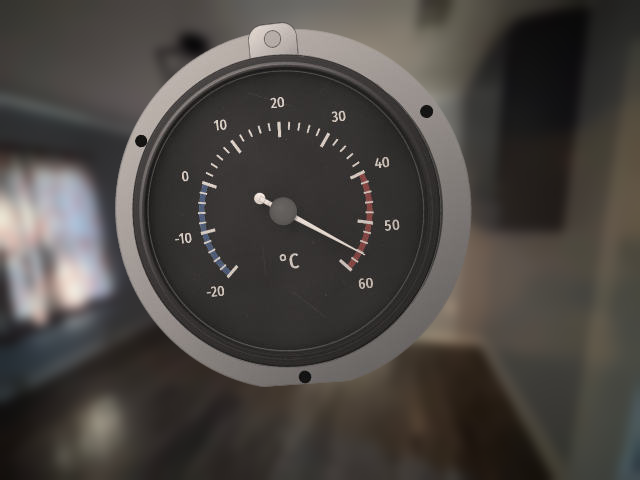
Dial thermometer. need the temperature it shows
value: 56 °C
